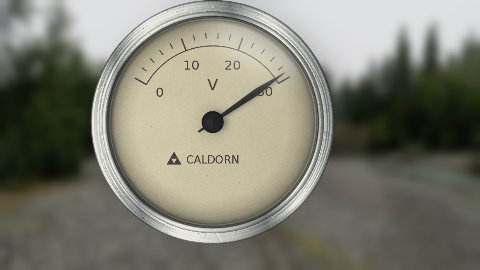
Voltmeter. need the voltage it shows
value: 29 V
